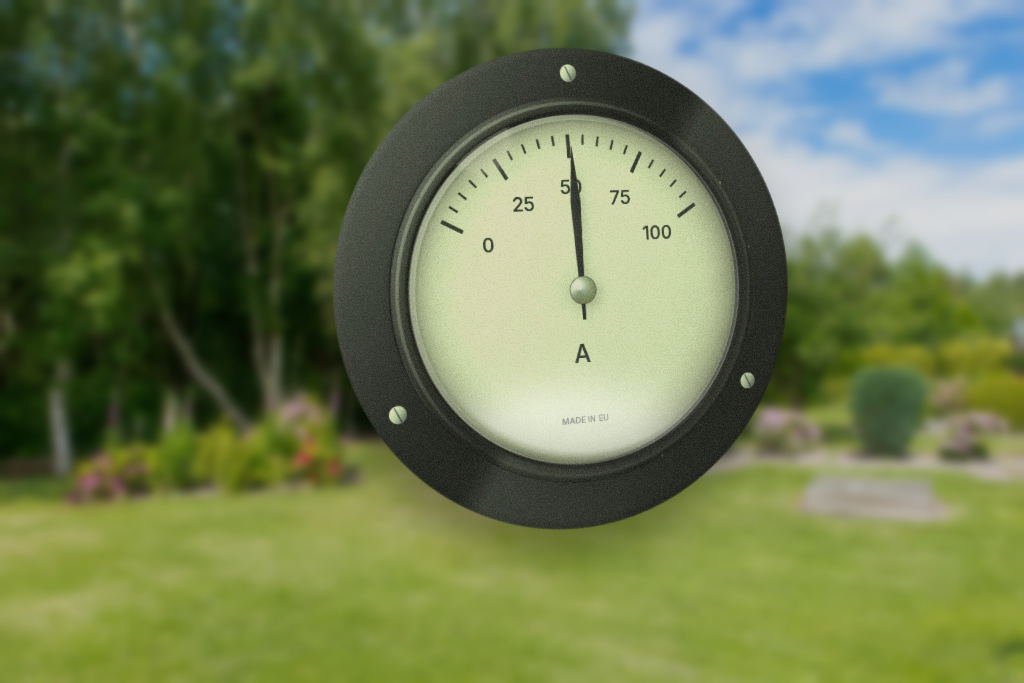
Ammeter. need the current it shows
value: 50 A
